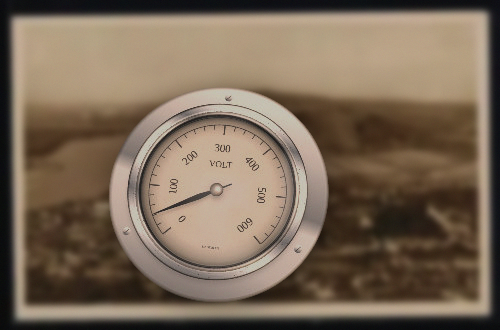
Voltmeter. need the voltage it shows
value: 40 V
